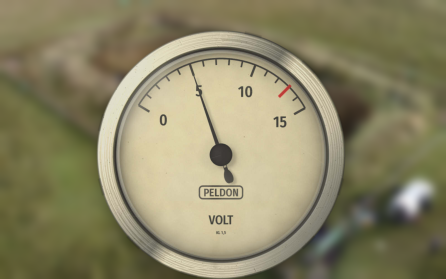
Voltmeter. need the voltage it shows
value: 5 V
